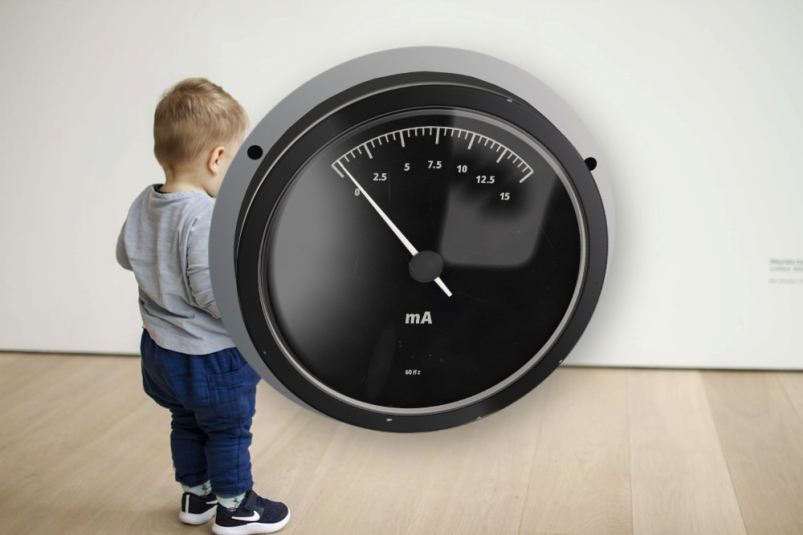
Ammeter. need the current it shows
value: 0.5 mA
